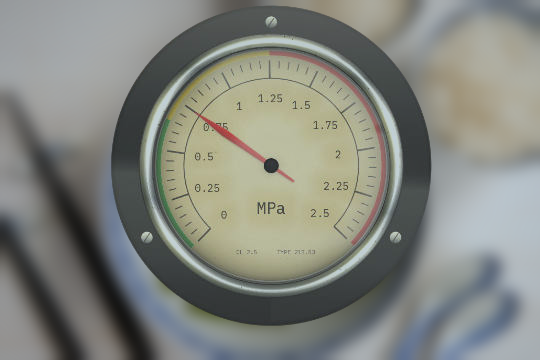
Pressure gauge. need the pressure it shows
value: 0.75 MPa
